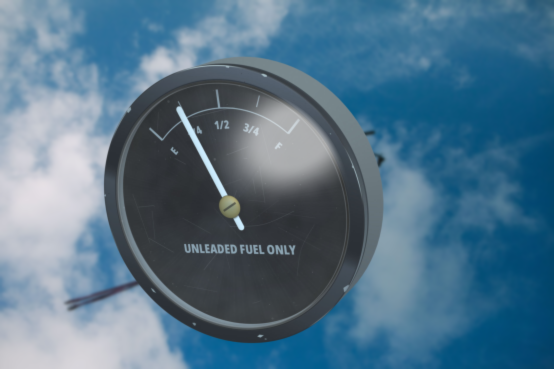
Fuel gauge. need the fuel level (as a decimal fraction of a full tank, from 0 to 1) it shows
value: 0.25
